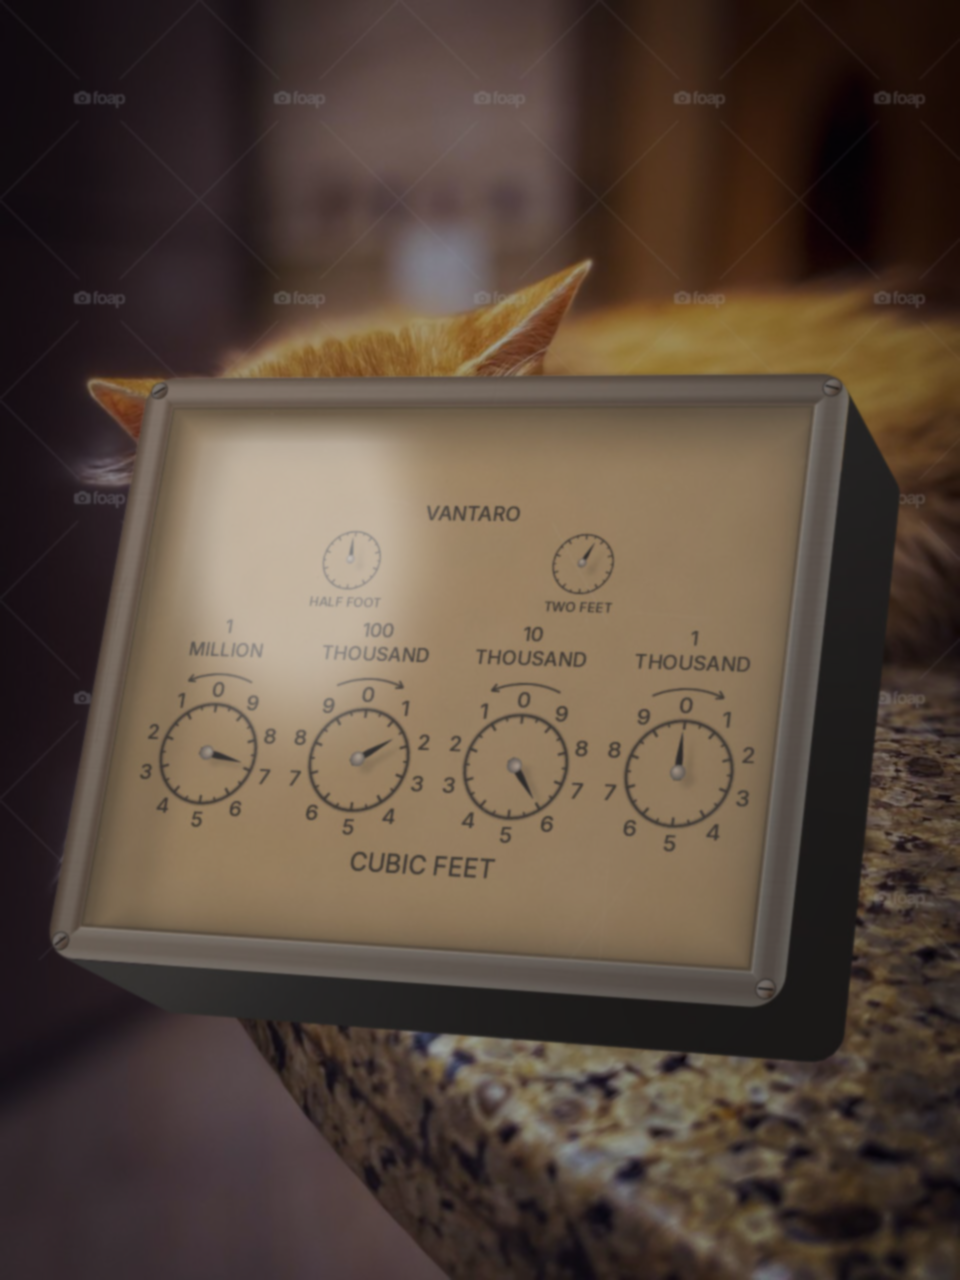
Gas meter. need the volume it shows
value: 716000 ft³
